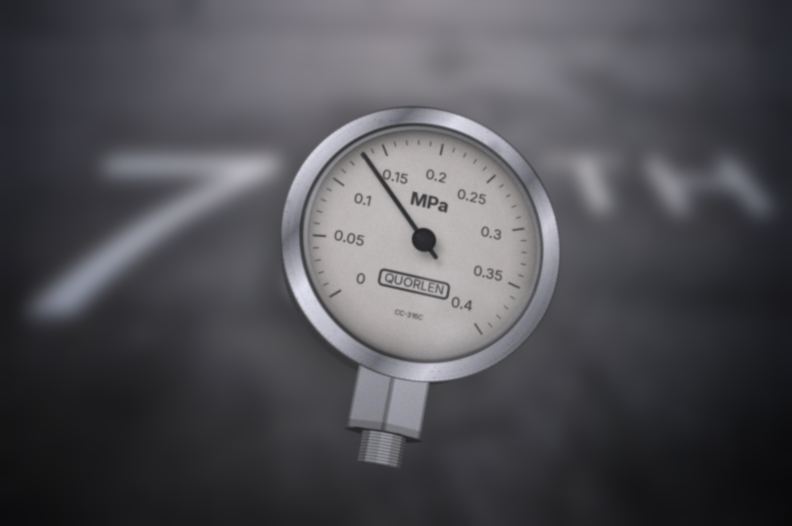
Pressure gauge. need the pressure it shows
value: 0.13 MPa
